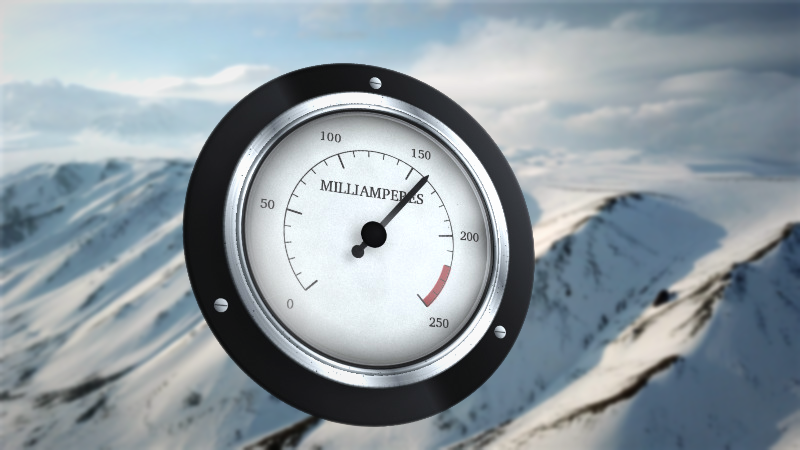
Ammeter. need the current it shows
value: 160 mA
